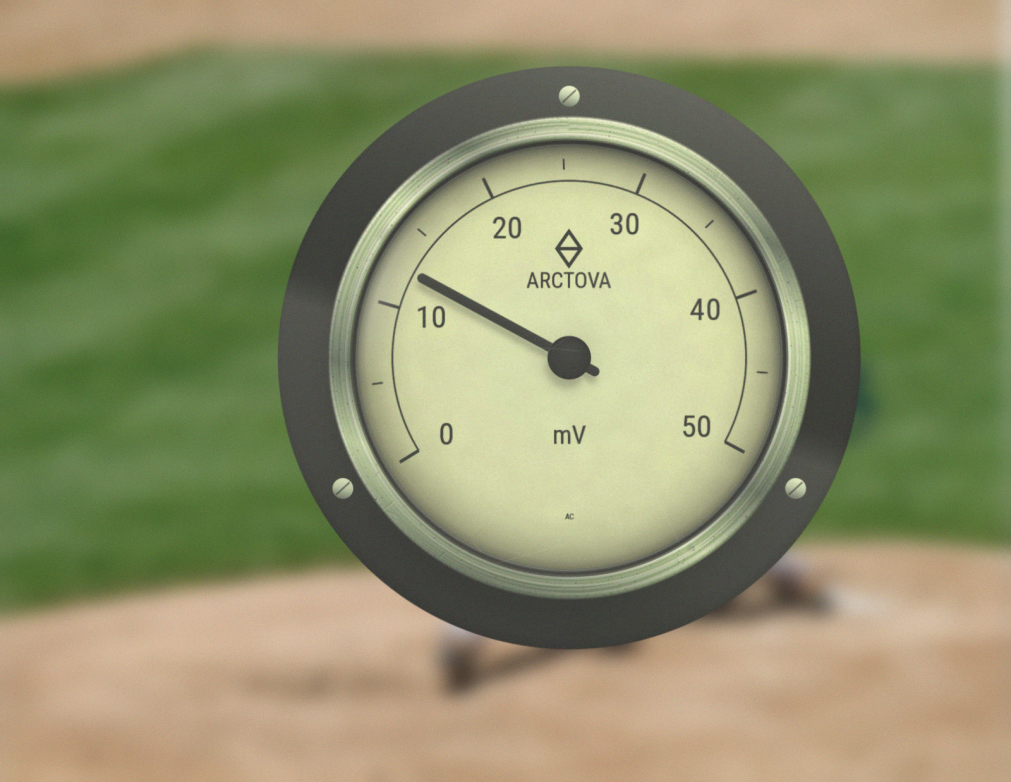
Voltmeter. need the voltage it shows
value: 12.5 mV
